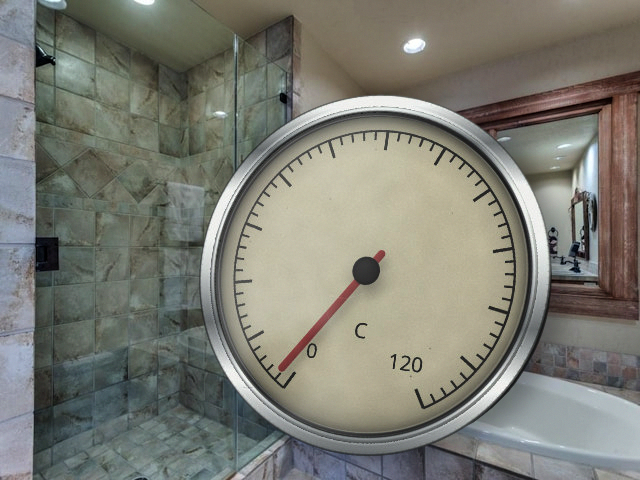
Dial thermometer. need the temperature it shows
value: 2 °C
